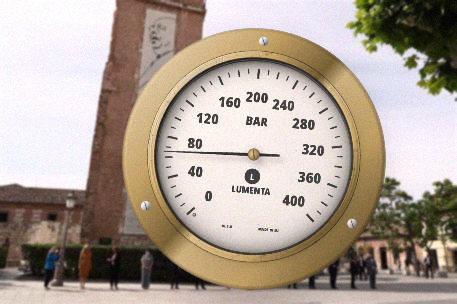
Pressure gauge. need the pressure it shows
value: 65 bar
